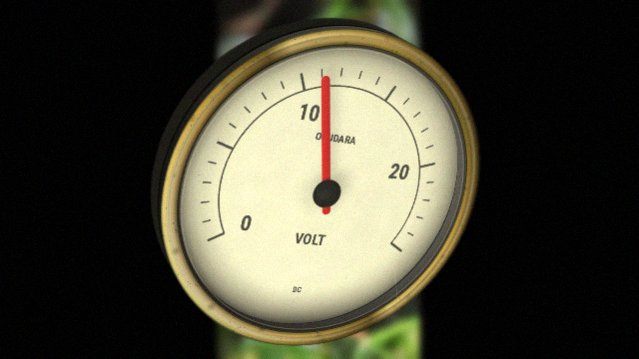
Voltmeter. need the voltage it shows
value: 11 V
